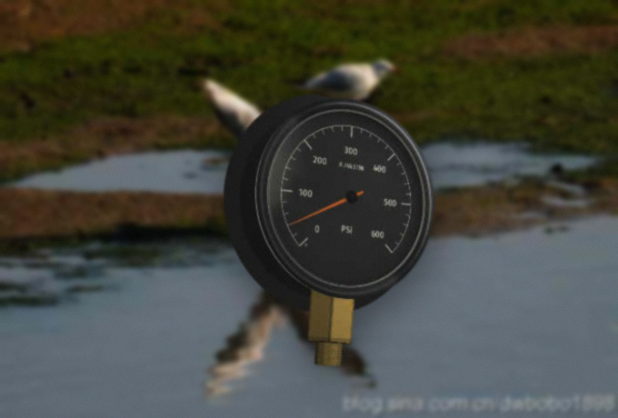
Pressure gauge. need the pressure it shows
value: 40 psi
